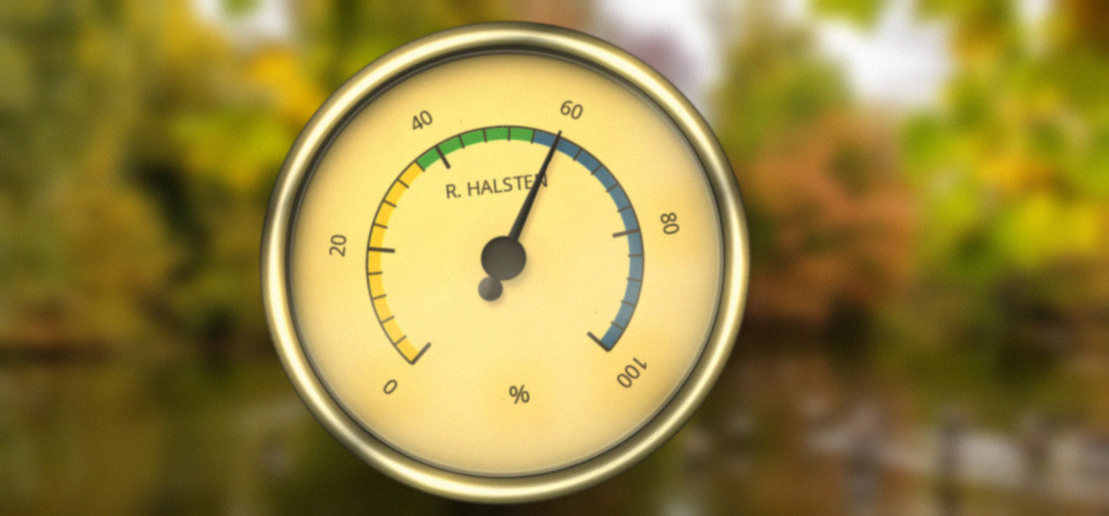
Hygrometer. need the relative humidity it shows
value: 60 %
